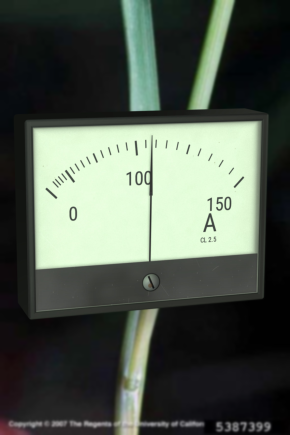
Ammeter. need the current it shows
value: 107.5 A
